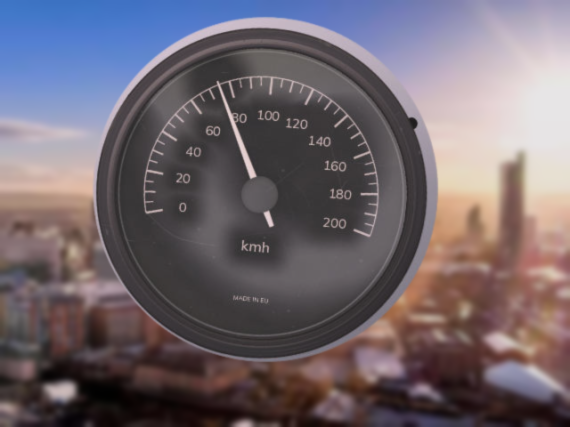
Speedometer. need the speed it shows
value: 75 km/h
